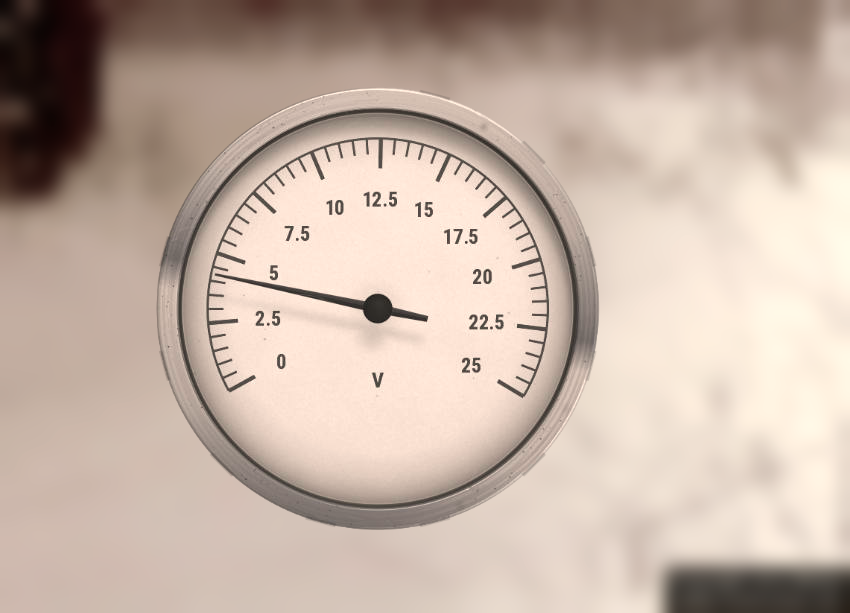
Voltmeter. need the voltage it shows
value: 4.25 V
